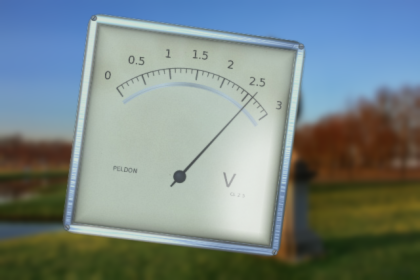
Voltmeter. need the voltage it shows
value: 2.6 V
